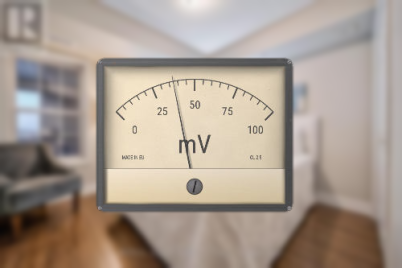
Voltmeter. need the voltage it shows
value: 37.5 mV
